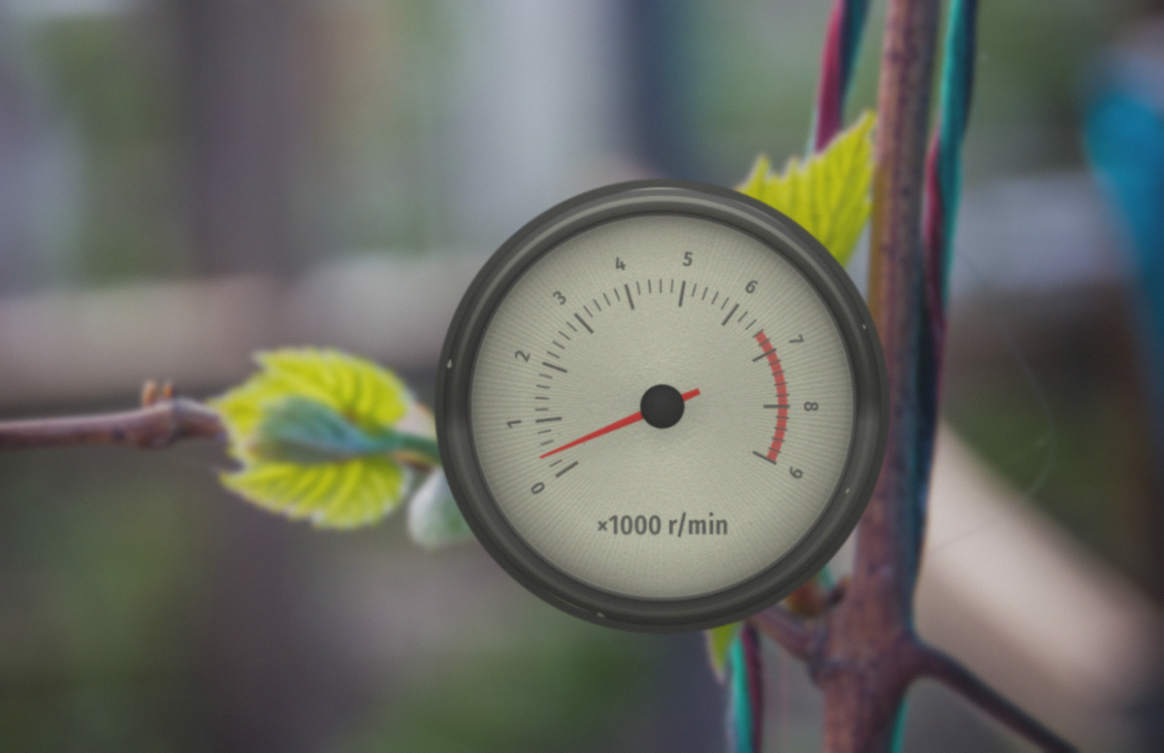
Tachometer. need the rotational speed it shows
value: 400 rpm
